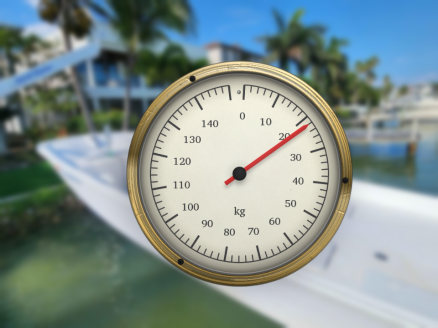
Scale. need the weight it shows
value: 22 kg
